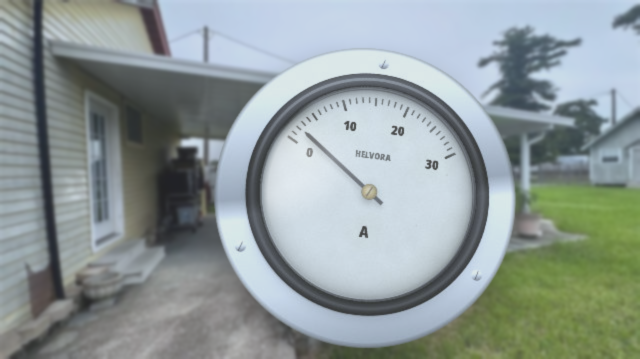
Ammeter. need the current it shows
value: 2 A
